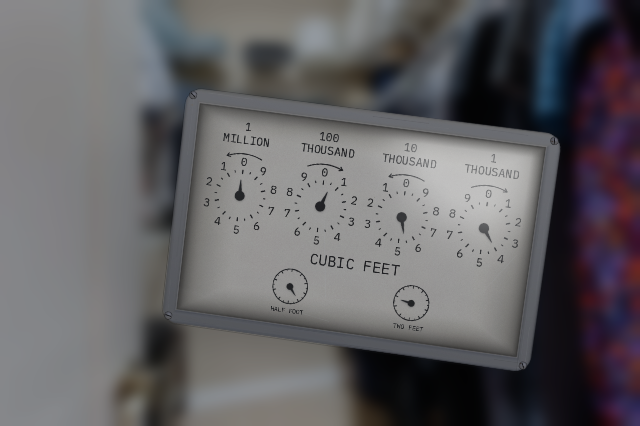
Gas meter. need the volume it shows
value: 5400 ft³
